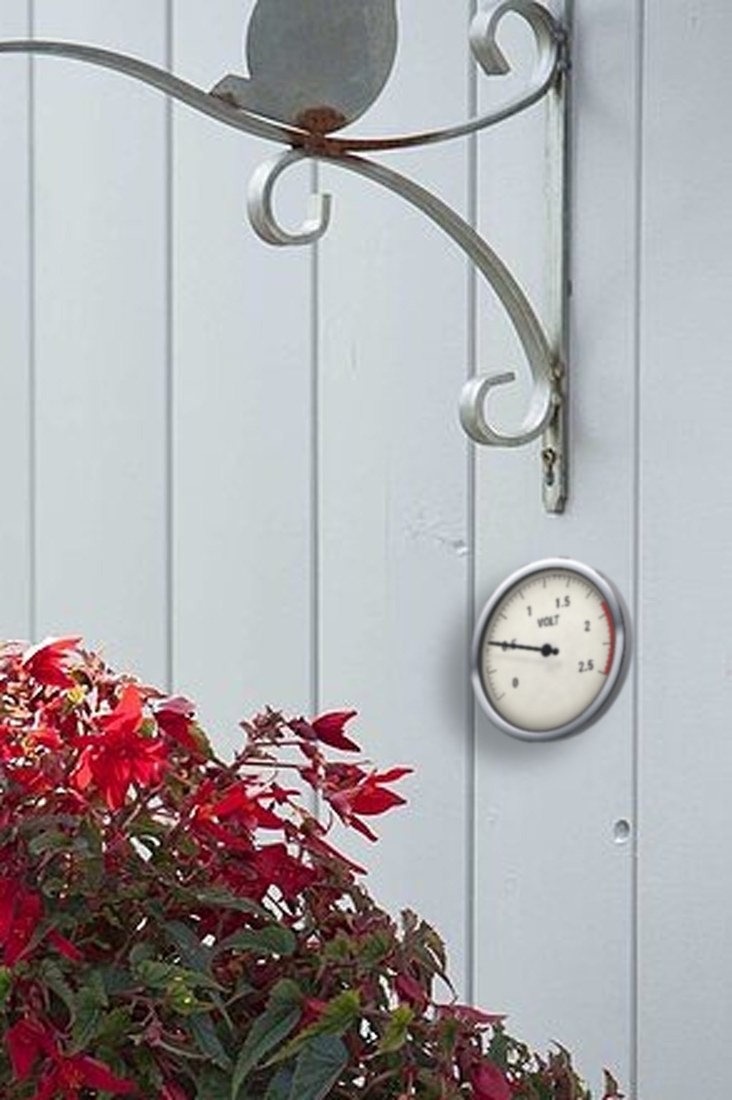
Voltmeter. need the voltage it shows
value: 0.5 V
